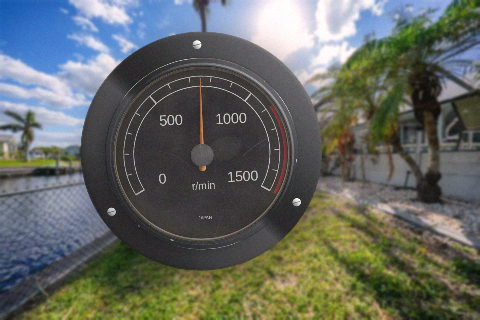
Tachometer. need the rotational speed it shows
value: 750 rpm
